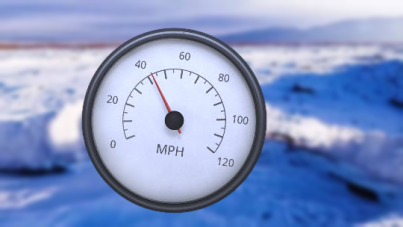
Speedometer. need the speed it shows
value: 42.5 mph
